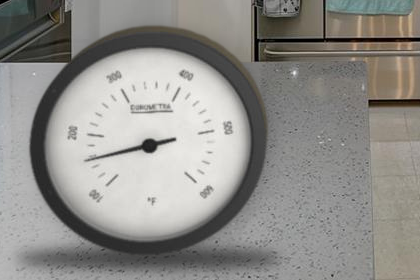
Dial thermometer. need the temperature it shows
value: 160 °F
